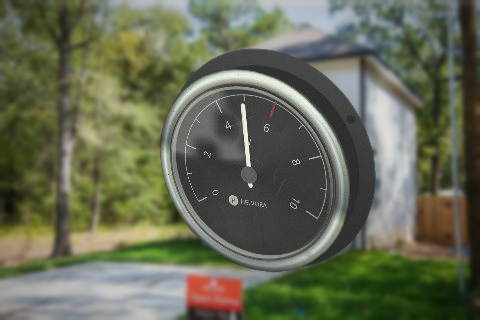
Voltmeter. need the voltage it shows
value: 5 V
